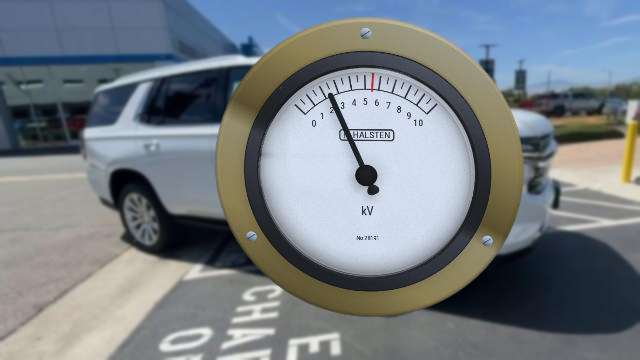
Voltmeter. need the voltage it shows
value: 2.5 kV
